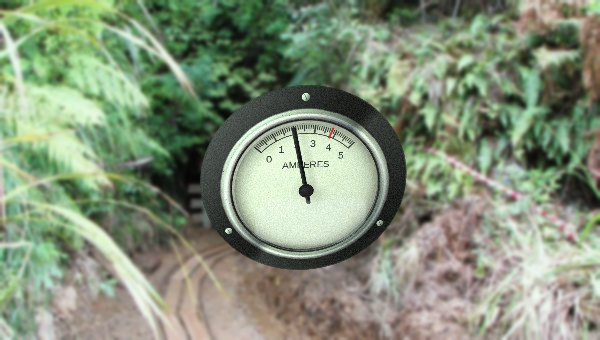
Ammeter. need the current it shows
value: 2 A
